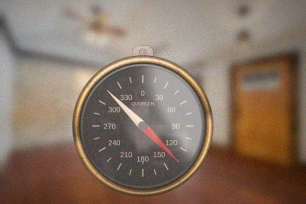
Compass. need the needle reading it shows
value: 135 °
